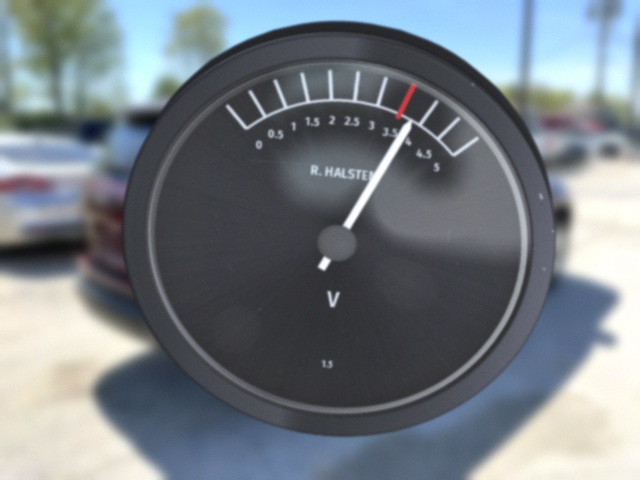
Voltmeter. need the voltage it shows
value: 3.75 V
